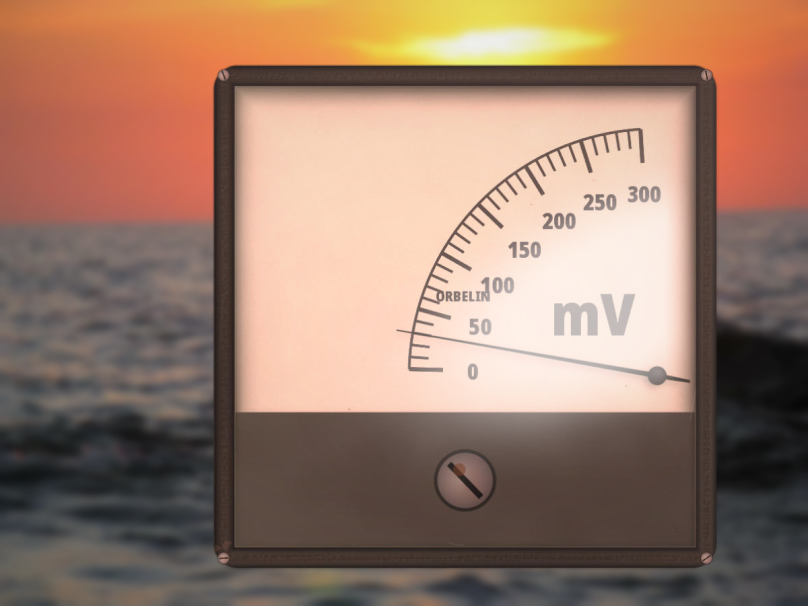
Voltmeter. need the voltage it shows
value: 30 mV
